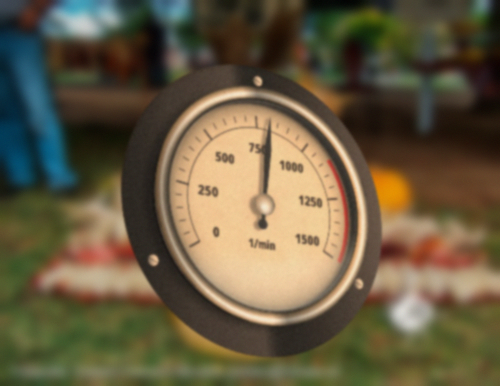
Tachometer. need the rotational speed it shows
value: 800 rpm
